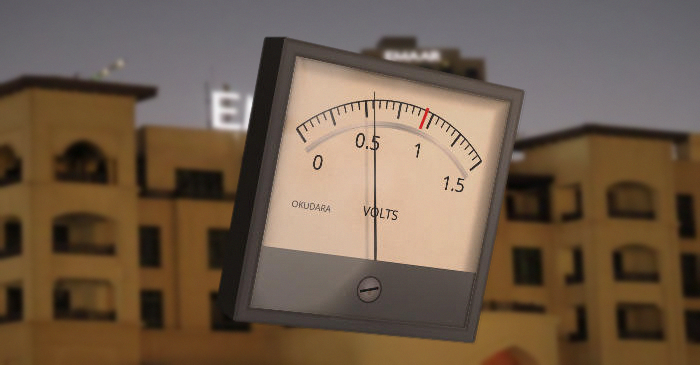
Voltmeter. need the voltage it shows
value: 0.55 V
